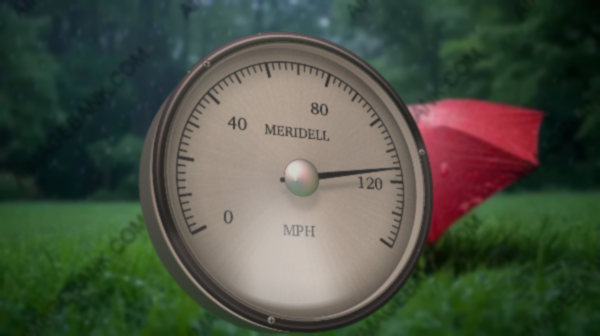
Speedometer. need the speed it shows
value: 116 mph
